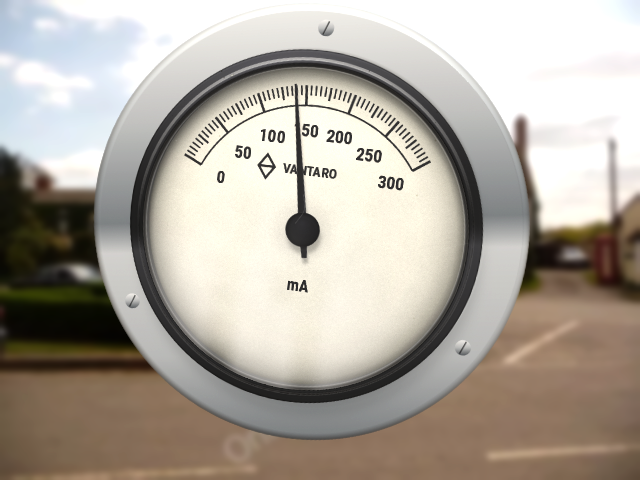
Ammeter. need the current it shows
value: 140 mA
